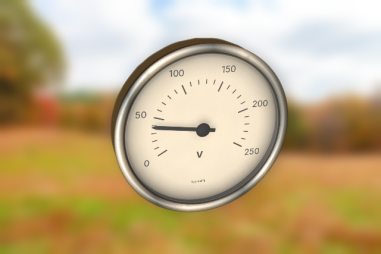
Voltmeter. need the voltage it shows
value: 40 V
